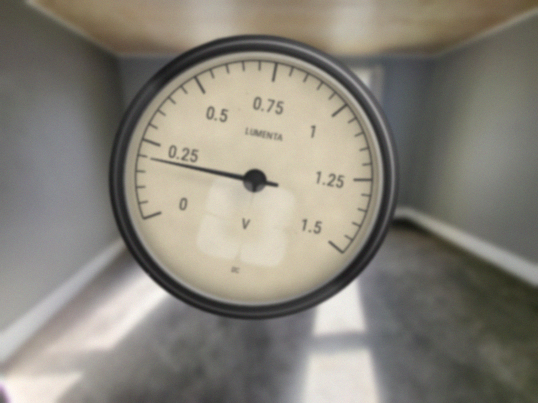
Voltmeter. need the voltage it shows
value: 0.2 V
